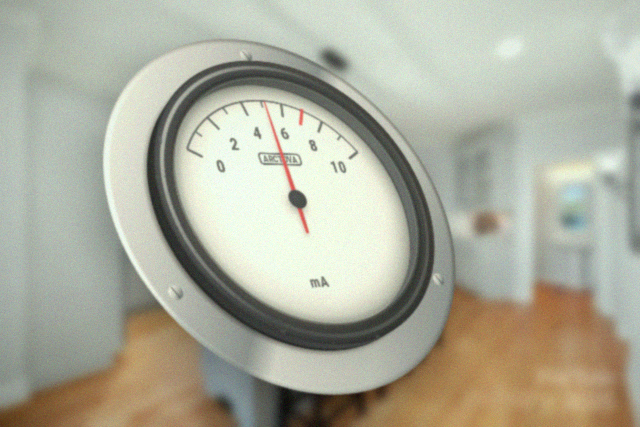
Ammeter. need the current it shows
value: 5 mA
